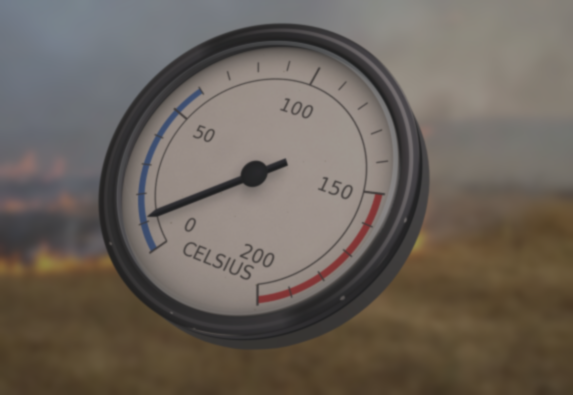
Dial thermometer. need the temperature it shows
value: 10 °C
